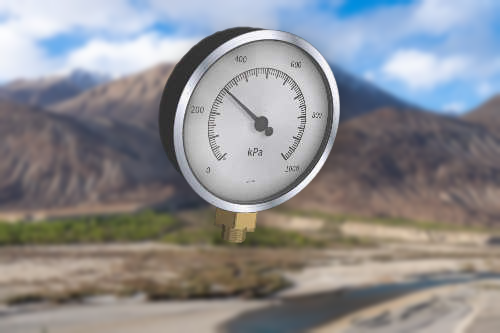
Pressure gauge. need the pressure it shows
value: 300 kPa
